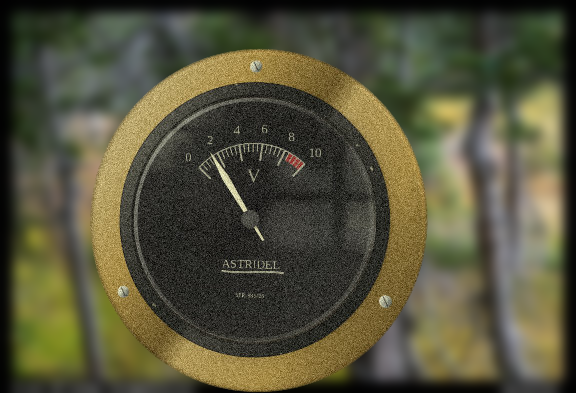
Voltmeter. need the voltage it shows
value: 1.6 V
